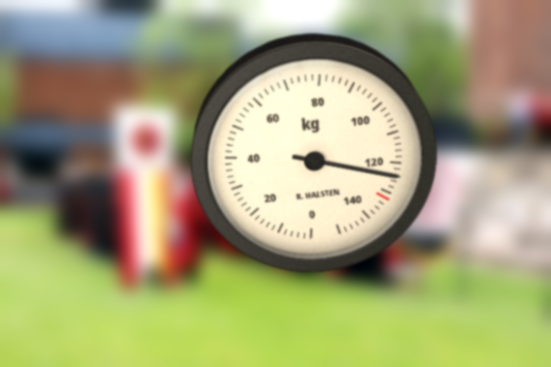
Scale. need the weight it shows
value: 124 kg
